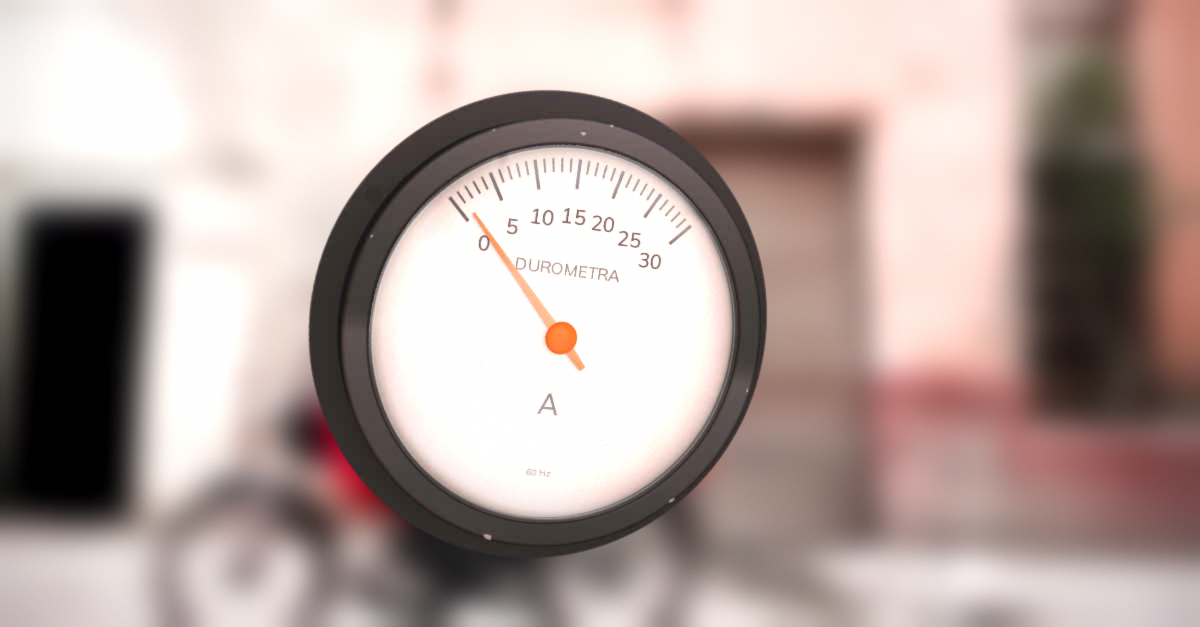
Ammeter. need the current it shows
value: 1 A
